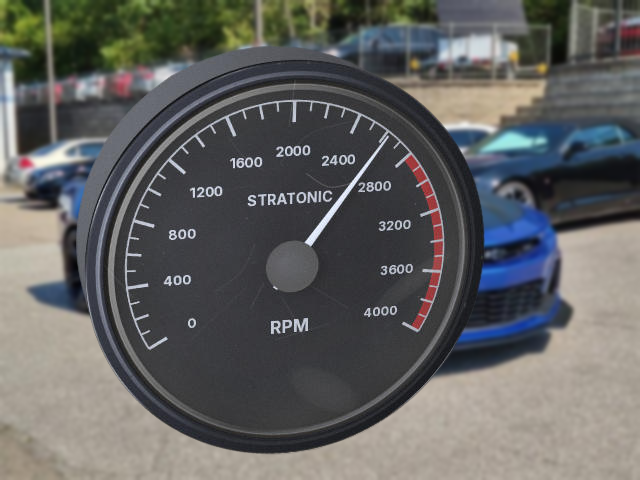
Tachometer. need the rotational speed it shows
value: 2600 rpm
